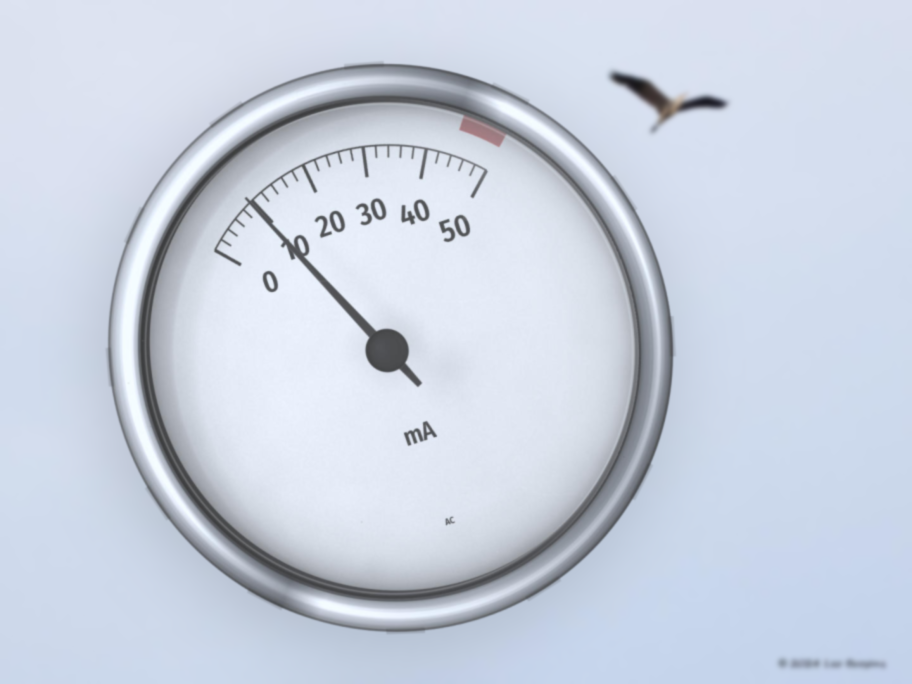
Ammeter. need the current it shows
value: 10 mA
